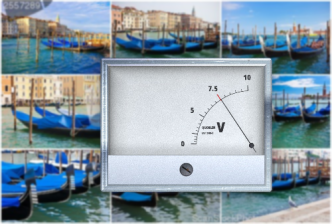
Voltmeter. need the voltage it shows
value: 7.5 V
